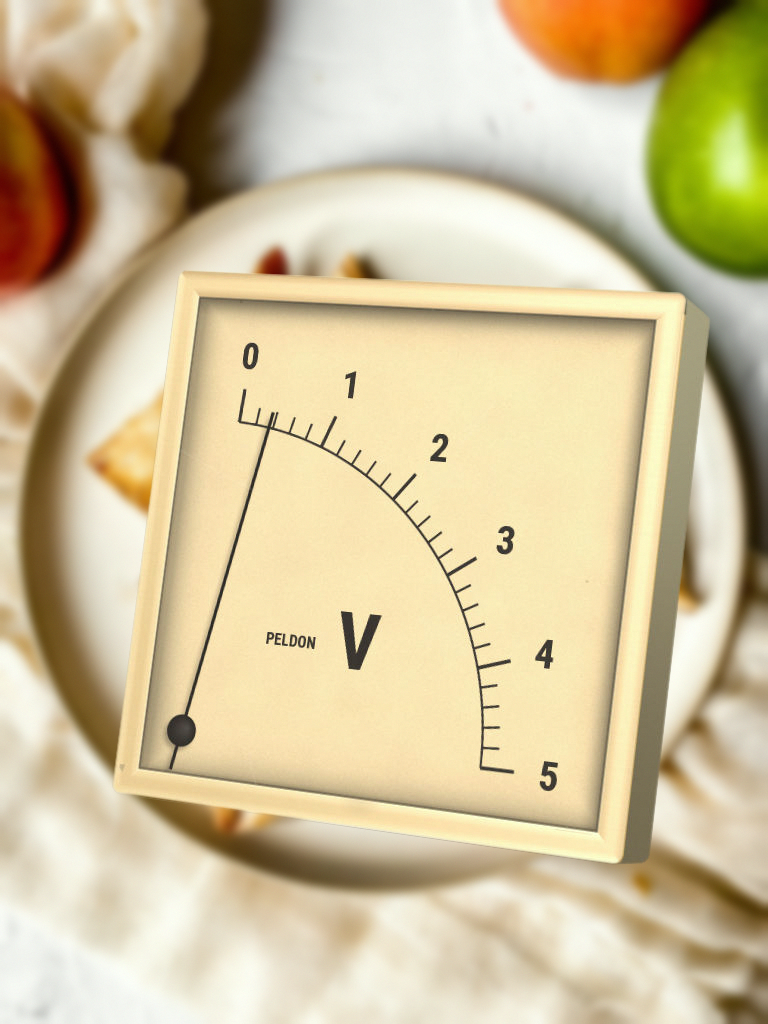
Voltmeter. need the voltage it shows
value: 0.4 V
